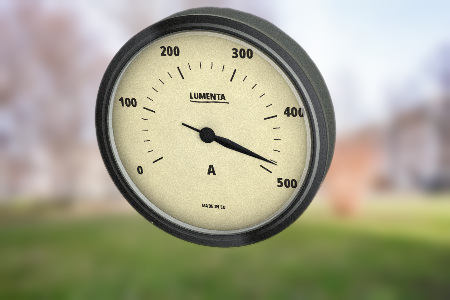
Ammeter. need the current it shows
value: 480 A
